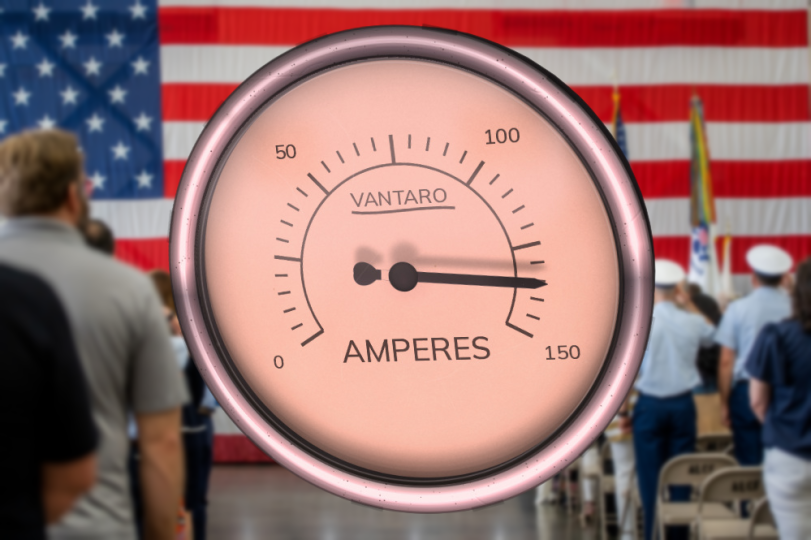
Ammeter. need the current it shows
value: 135 A
